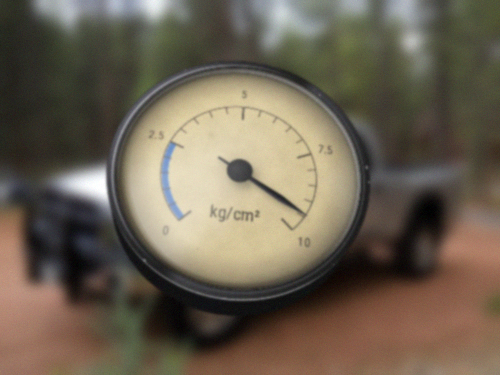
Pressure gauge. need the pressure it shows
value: 9.5 kg/cm²
